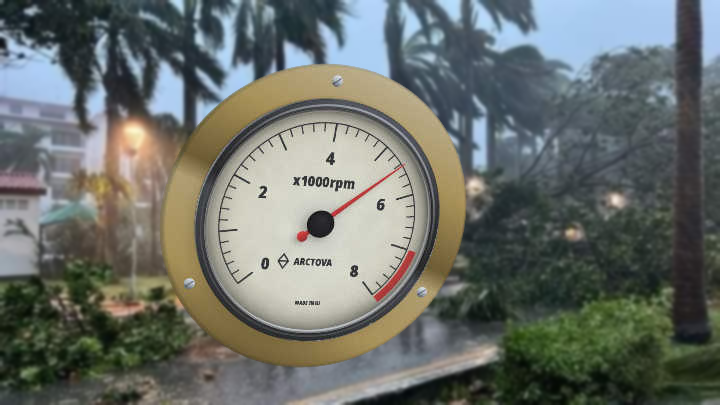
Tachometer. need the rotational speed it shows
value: 5400 rpm
